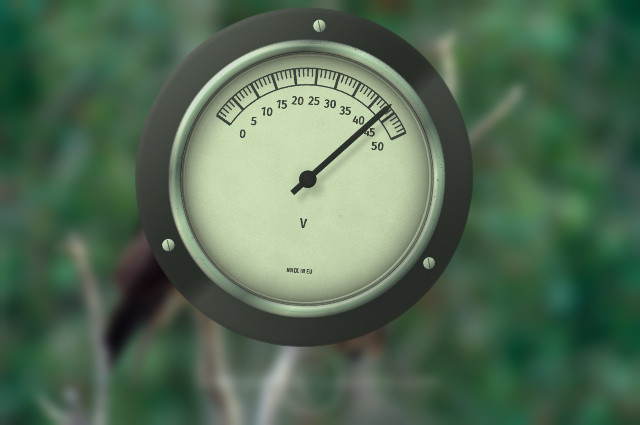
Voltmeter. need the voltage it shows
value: 43 V
